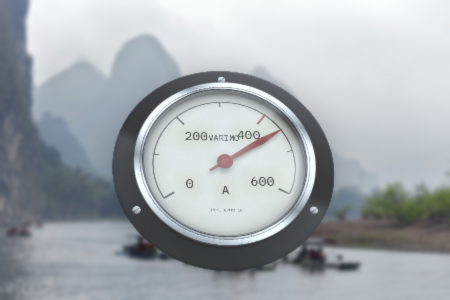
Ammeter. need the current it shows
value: 450 A
